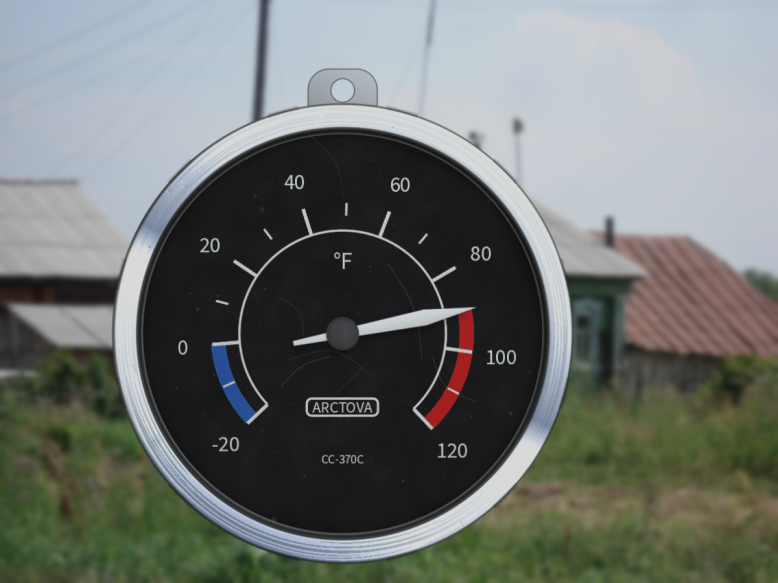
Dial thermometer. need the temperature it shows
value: 90 °F
